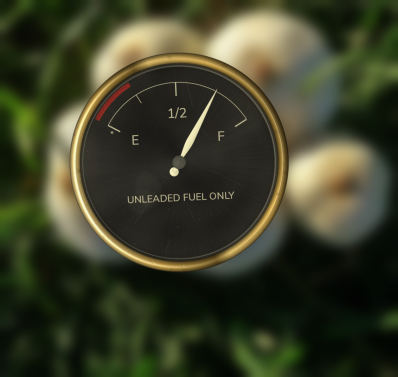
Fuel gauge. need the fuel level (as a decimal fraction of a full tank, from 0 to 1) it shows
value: 0.75
